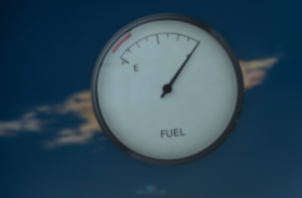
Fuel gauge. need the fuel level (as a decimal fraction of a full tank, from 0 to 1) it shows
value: 1
